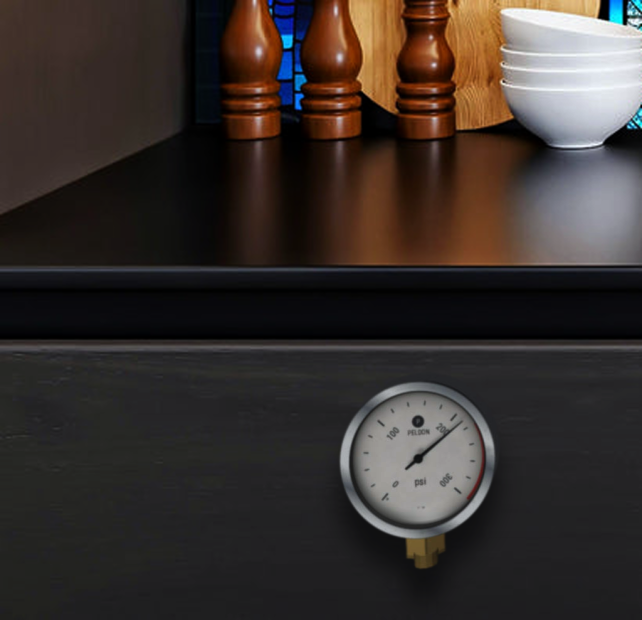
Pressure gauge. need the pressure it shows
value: 210 psi
